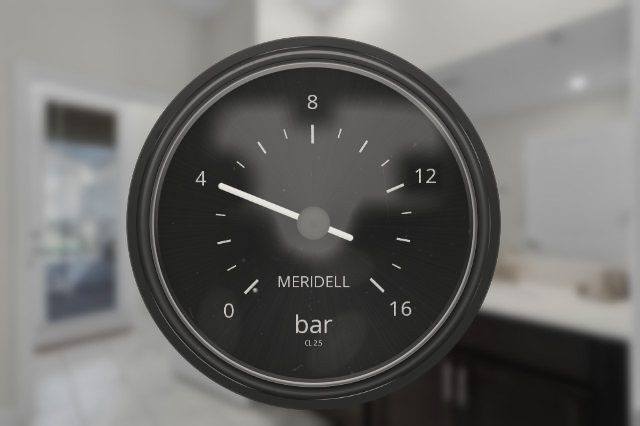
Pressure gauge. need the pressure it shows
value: 4 bar
